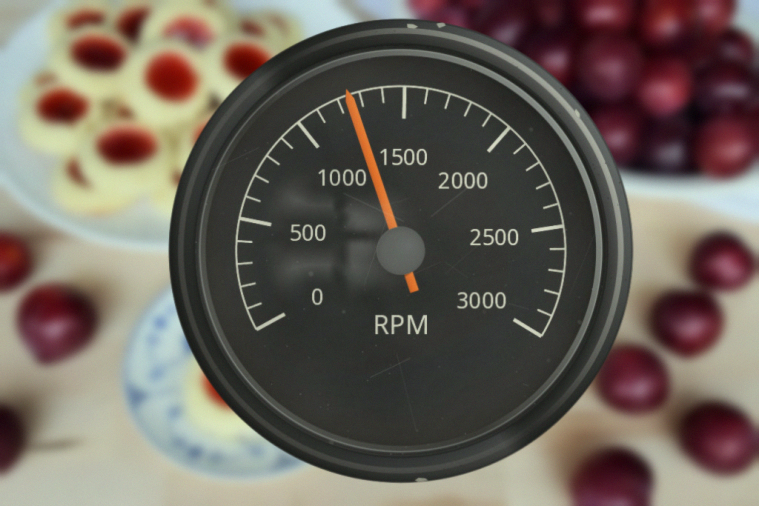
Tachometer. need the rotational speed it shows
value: 1250 rpm
